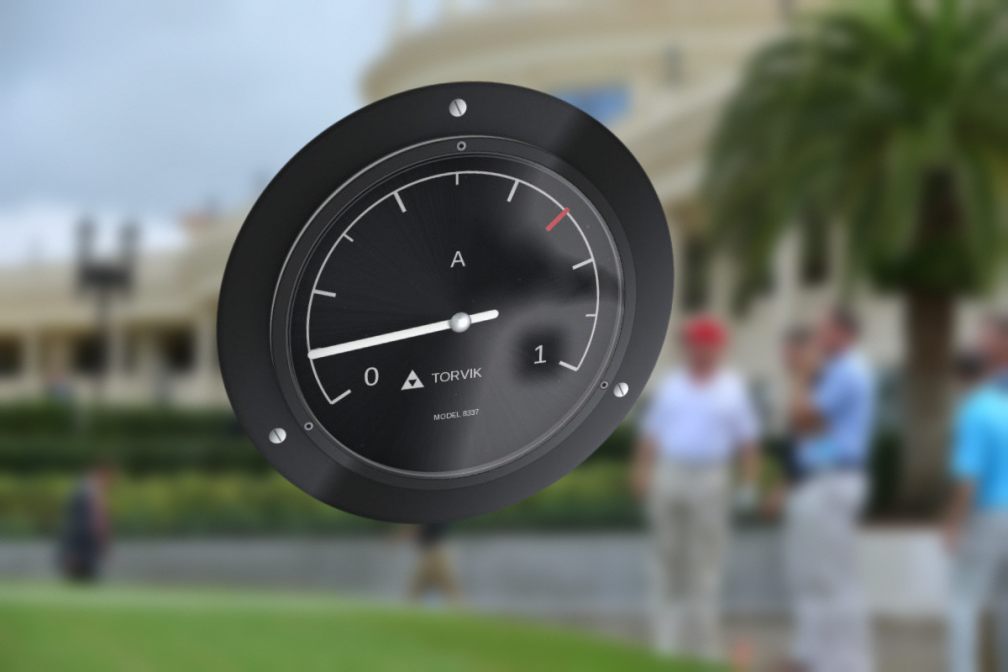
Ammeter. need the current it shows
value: 0.1 A
